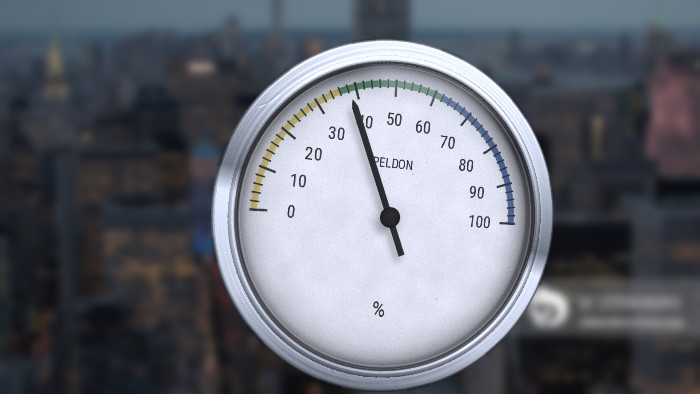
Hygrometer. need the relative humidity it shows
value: 38 %
